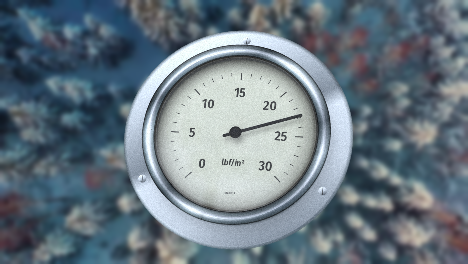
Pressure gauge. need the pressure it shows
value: 23 psi
